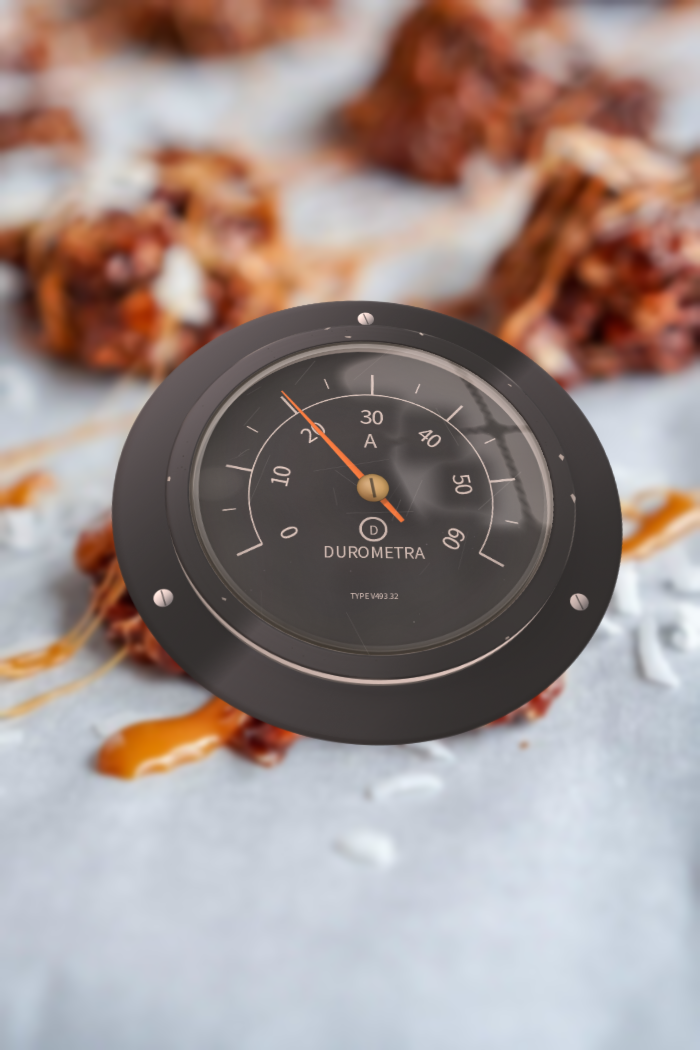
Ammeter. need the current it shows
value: 20 A
